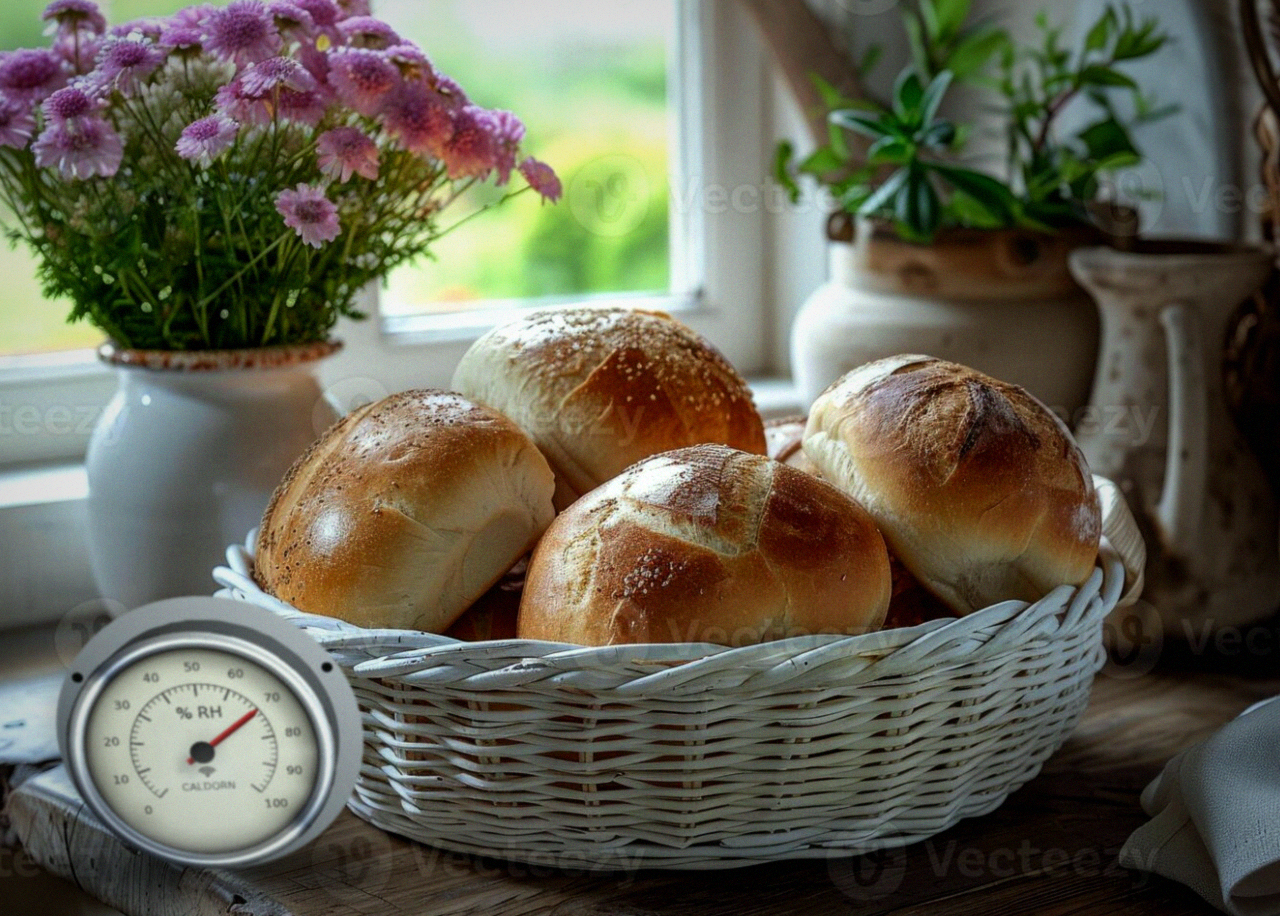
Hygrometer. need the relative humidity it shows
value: 70 %
